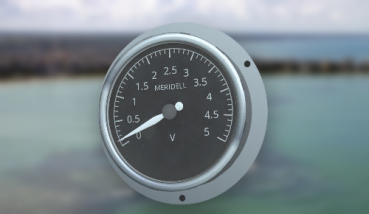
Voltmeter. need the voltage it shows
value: 0.1 V
